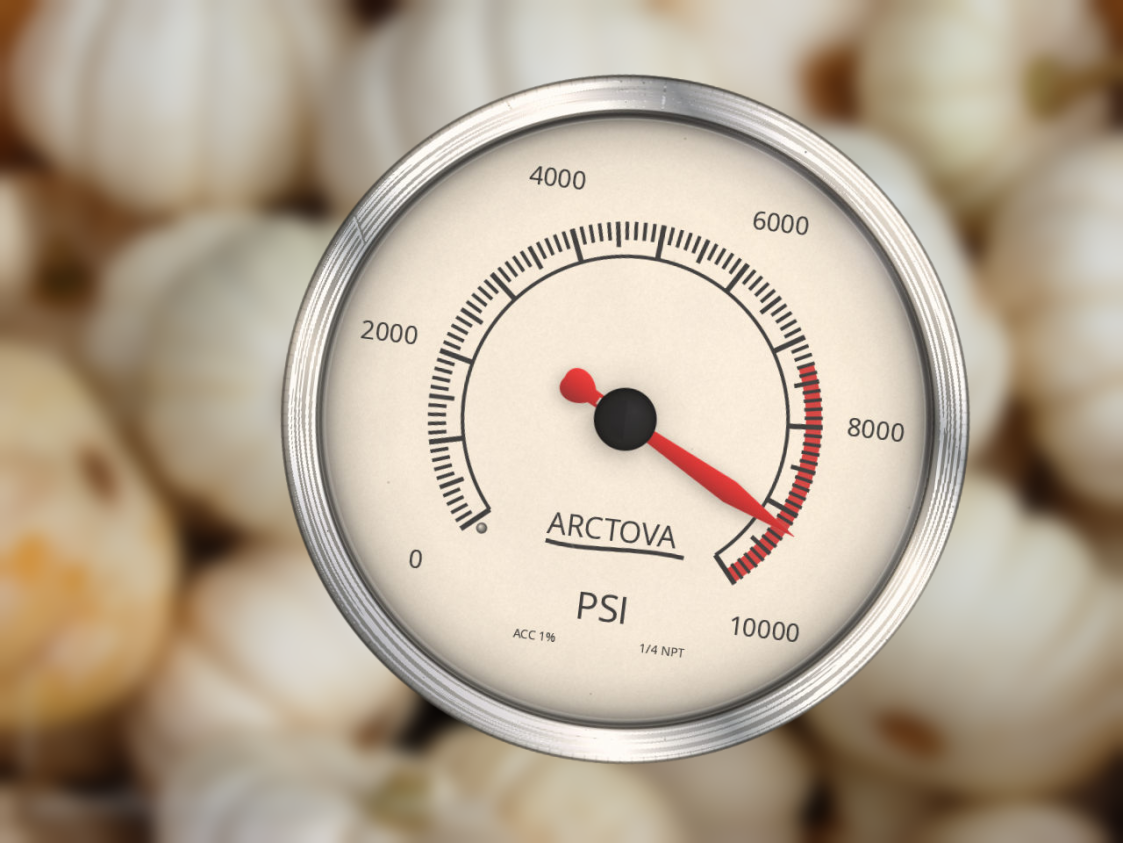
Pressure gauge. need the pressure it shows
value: 9200 psi
